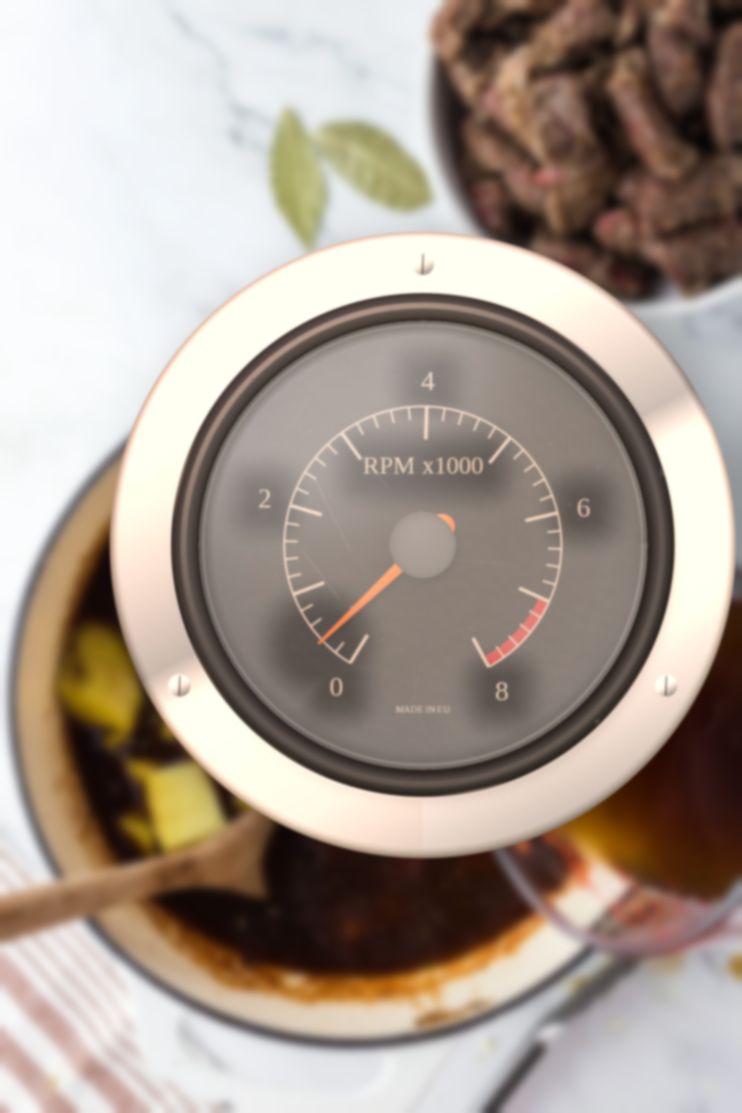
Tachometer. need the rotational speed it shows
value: 400 rpm
